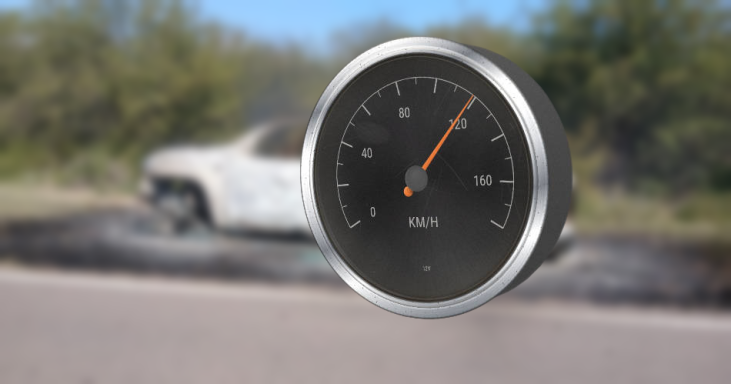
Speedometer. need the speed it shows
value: 120 km/h
